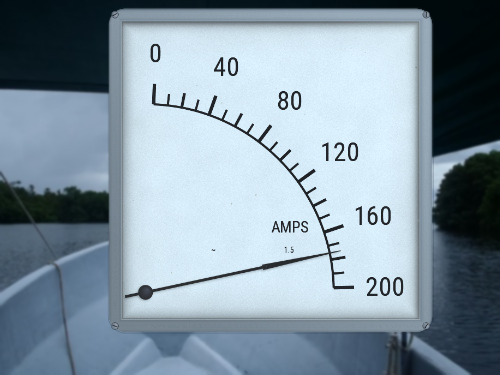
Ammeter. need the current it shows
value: 175 A
